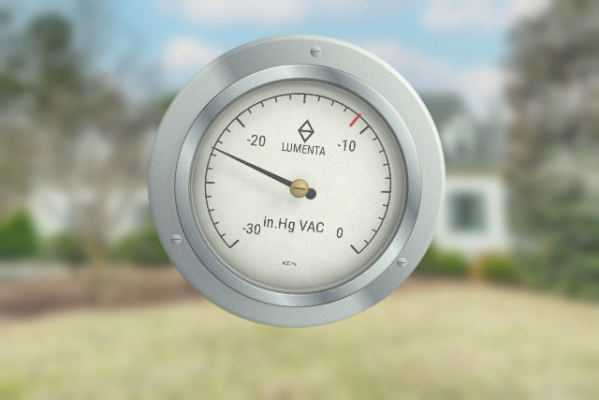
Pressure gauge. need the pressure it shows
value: -22.5 inHg
